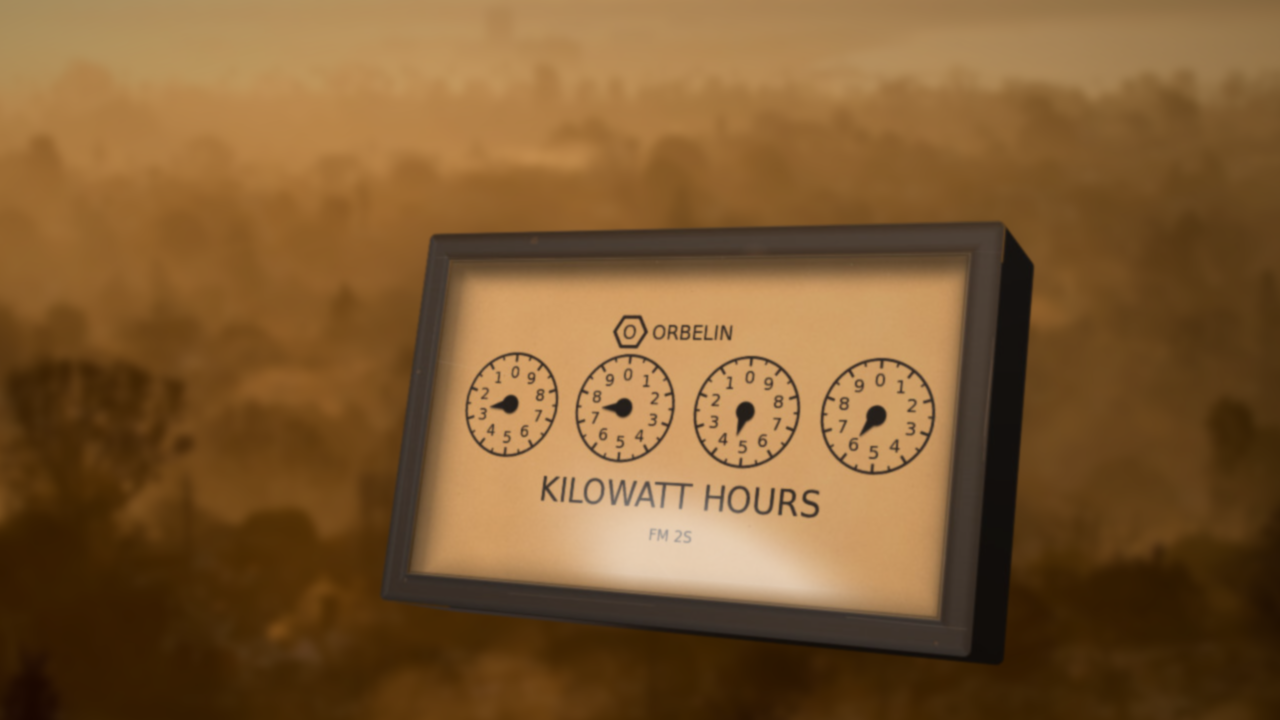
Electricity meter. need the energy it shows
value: 2746 kWh
